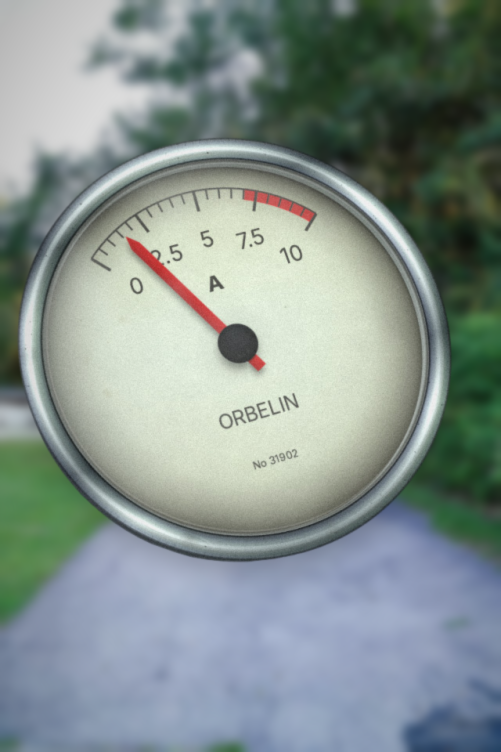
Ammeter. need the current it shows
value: 1.5 A
